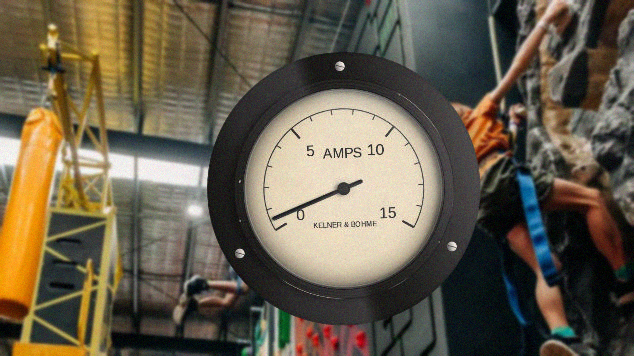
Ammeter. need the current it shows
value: 0.5 A
